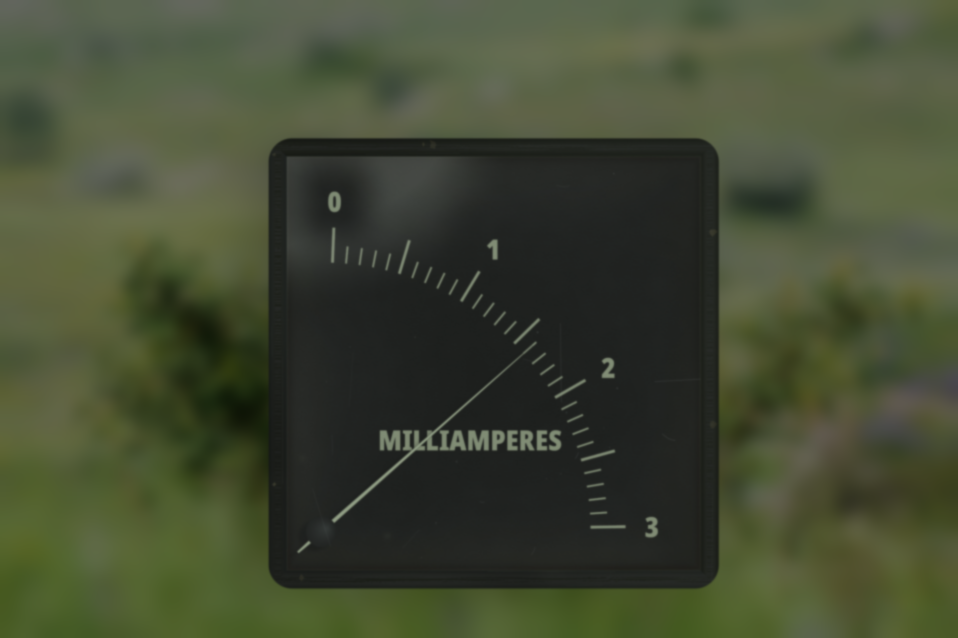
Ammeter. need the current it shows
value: 1.6 mA
